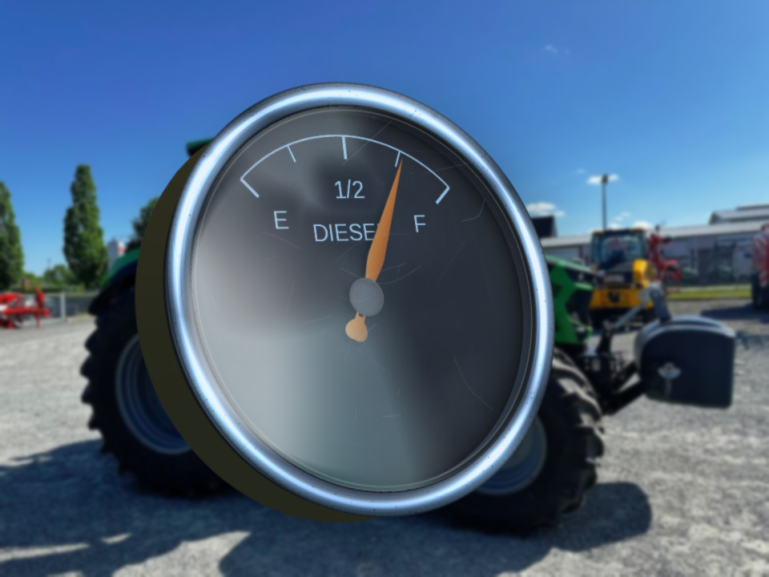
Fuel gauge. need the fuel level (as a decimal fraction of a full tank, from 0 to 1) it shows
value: 0.75
